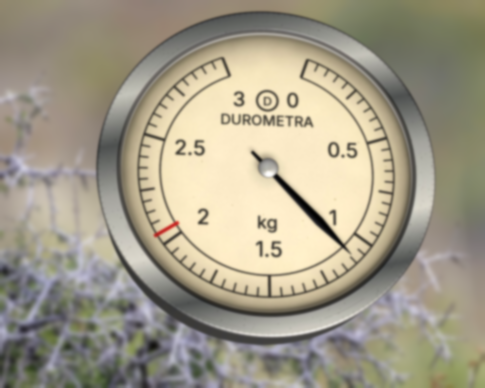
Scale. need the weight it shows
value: 1.1 kg
